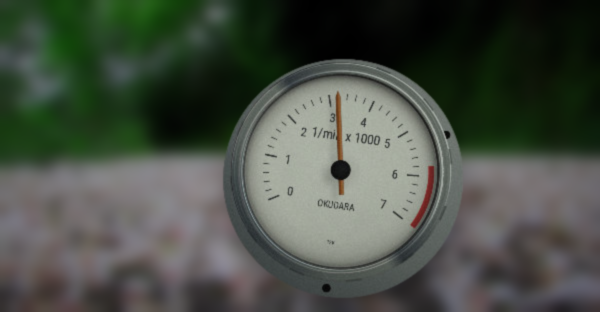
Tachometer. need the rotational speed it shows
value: 3200 rpm
